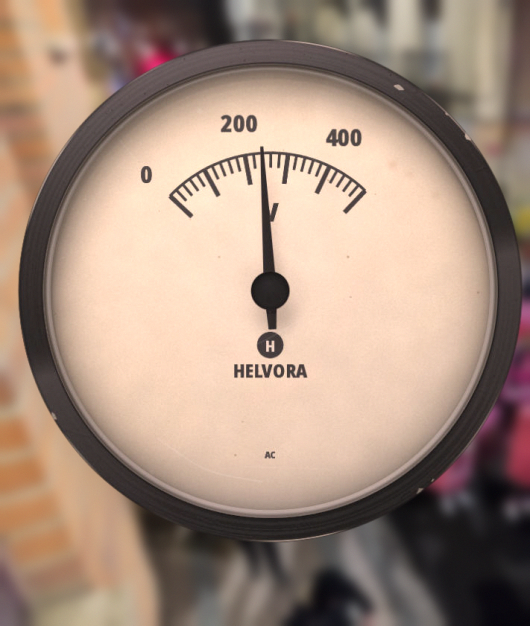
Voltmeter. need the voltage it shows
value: 240 V
